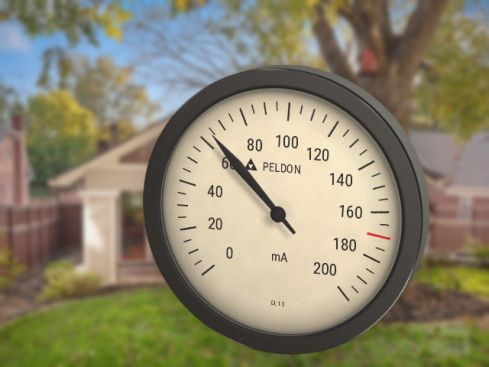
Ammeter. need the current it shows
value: 65 mA
